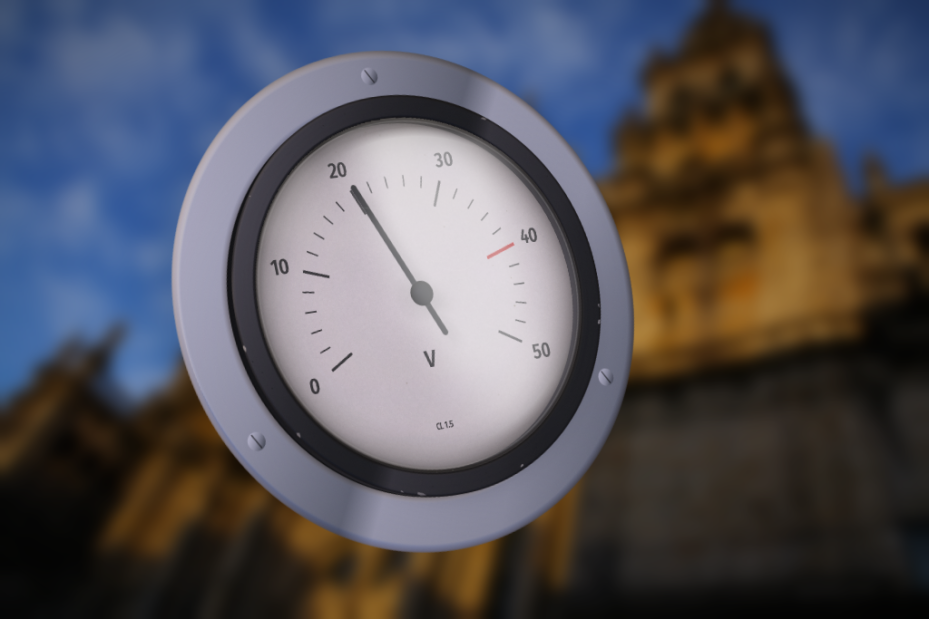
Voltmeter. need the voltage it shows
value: 20 V
